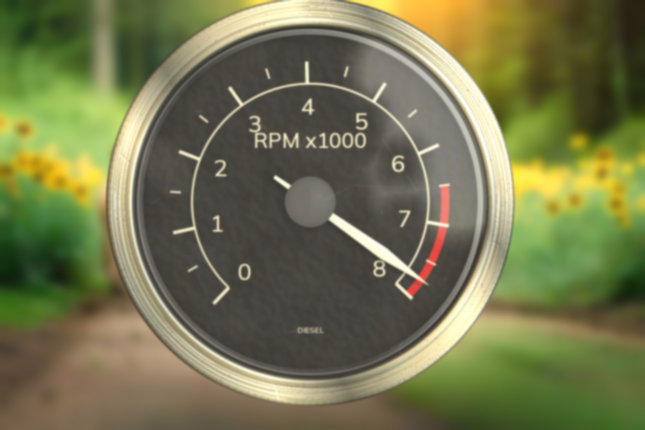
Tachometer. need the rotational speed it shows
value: 7750 rpm
